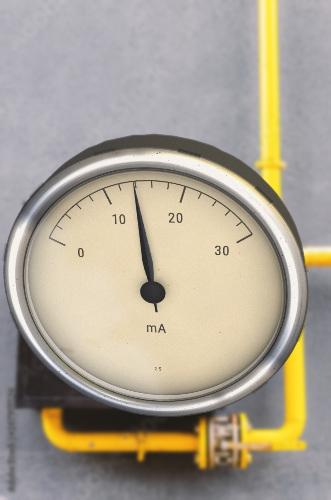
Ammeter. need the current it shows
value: 14 mA
